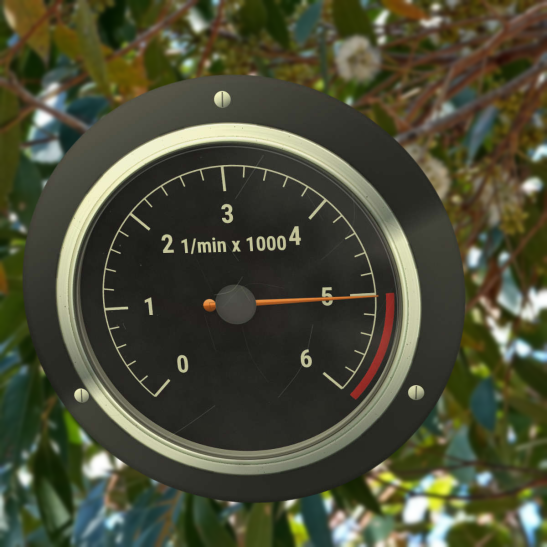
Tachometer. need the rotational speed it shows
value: 5000 rpm
